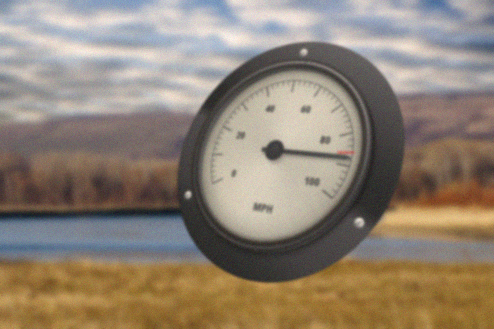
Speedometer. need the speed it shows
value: 88 mph
